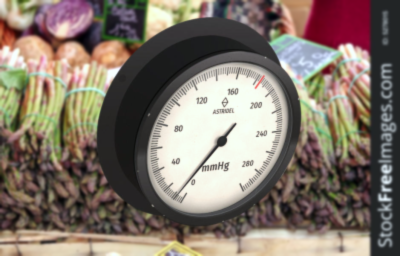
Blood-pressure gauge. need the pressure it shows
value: 10 mmHg
